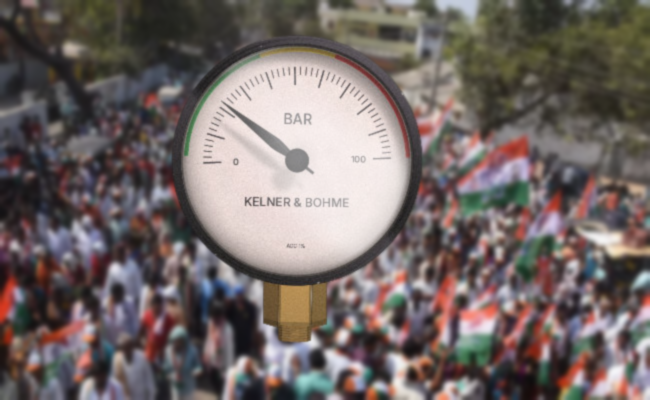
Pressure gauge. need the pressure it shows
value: 22 bar
